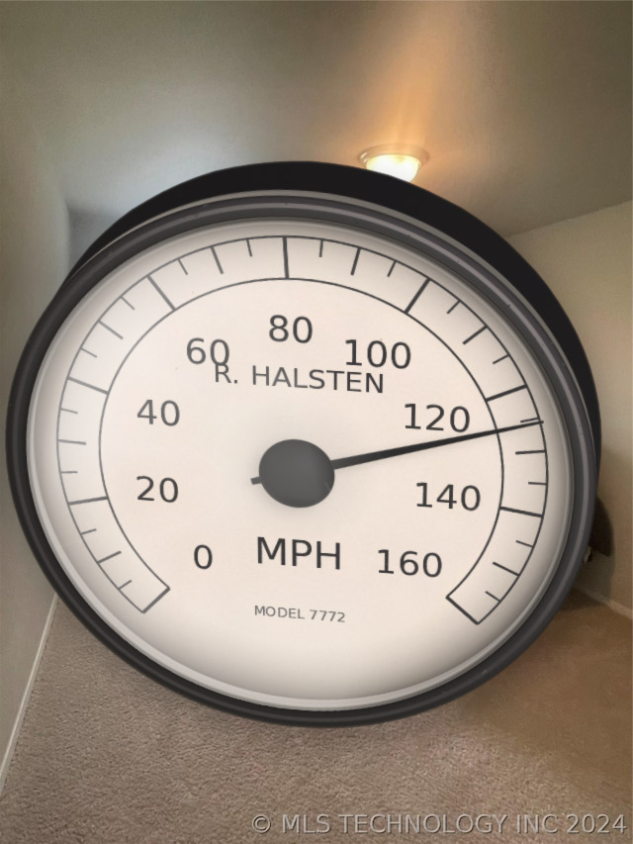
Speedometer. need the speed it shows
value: 125 mph
